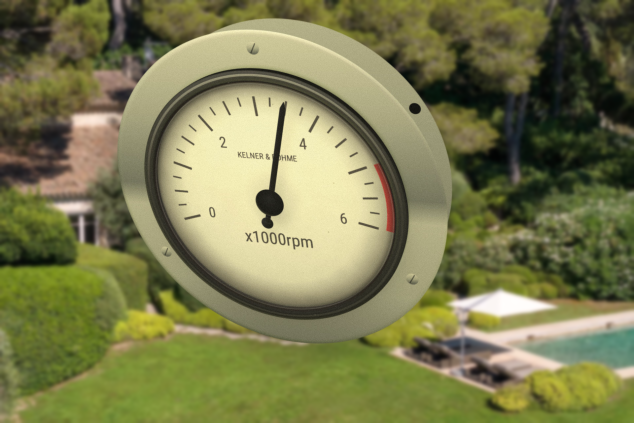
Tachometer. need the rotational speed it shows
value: 3500 rpm
